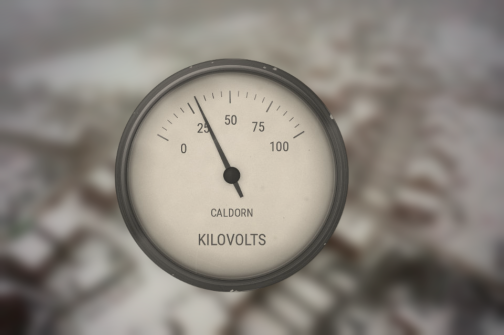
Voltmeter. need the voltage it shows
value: 30 kV
